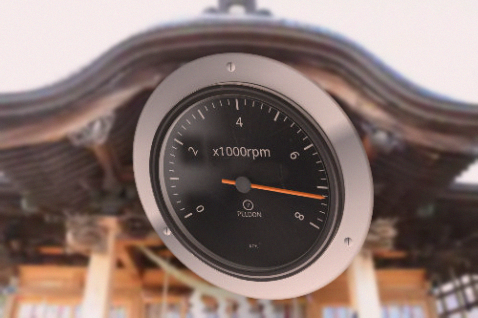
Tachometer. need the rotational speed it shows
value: 7200 rpm
